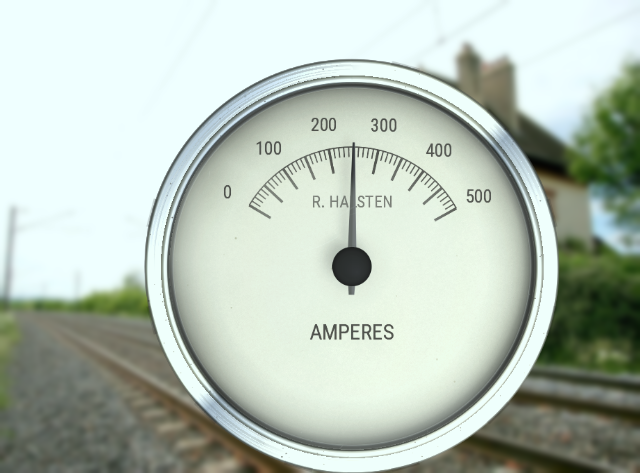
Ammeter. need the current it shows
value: 250 A
